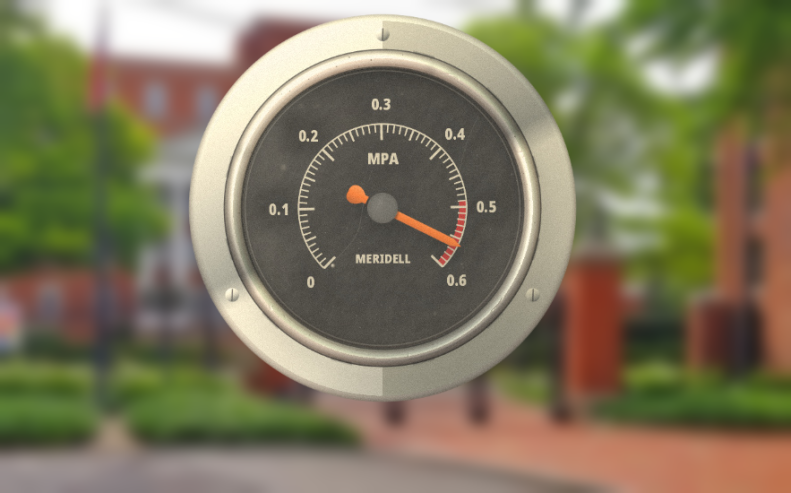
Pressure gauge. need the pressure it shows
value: 0.56 MPa
